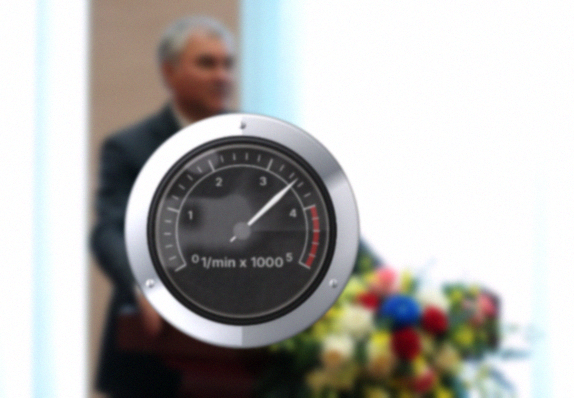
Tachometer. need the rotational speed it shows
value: 3500 rpm
